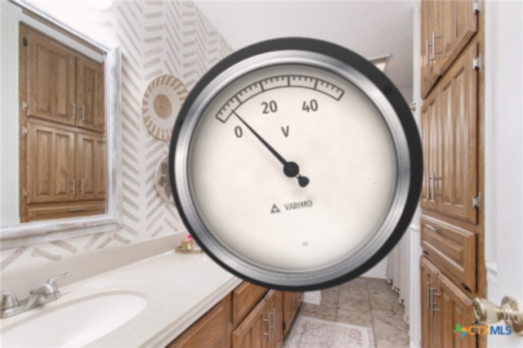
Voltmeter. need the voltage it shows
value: 6 V
